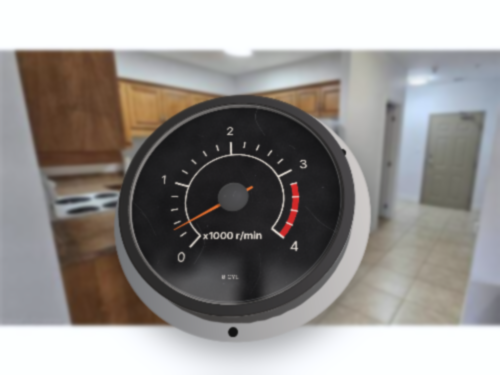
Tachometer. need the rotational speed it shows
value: 300 rpm
